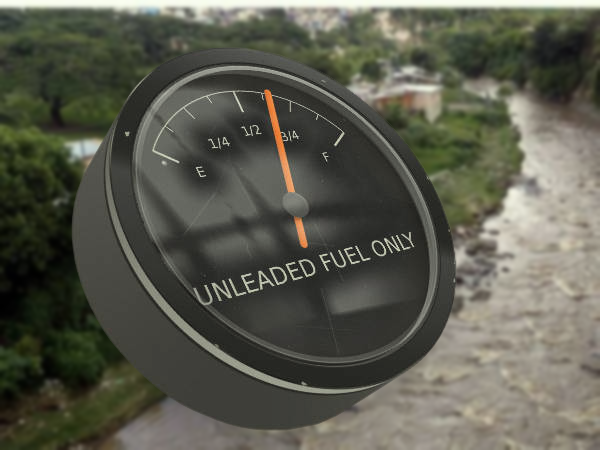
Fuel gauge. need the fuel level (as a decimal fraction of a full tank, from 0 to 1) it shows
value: 0.625
